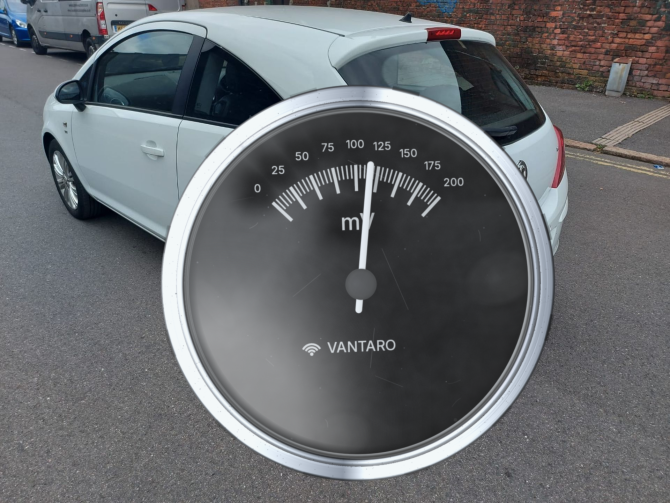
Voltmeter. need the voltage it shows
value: 115 mV
